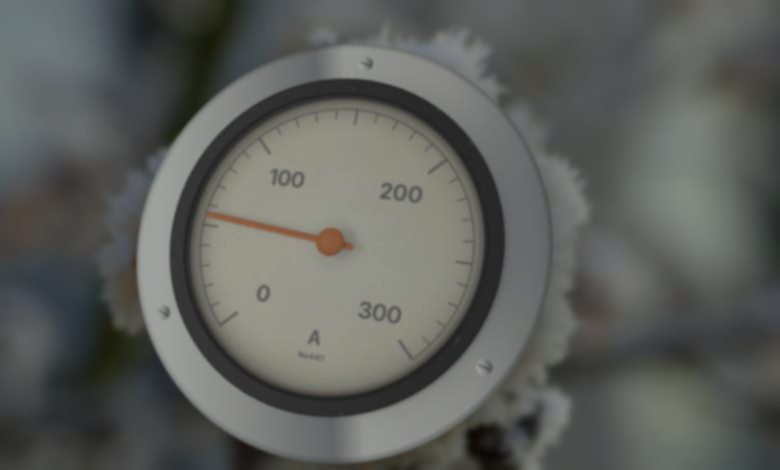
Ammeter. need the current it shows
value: 55 A
